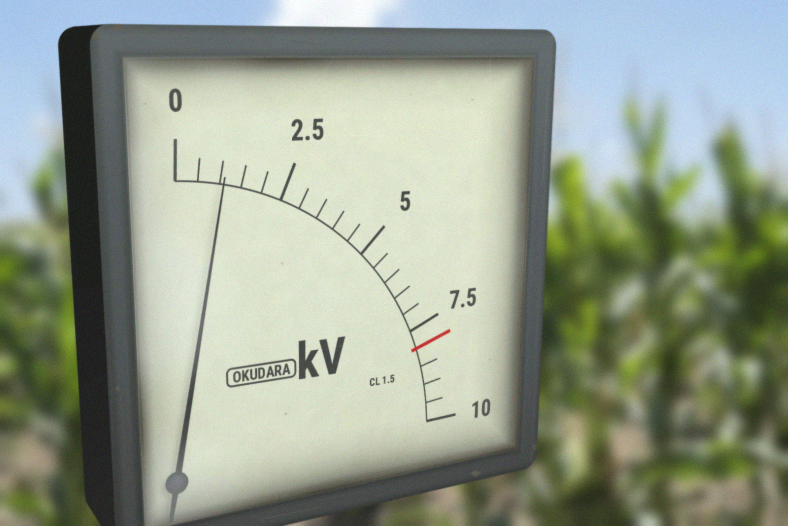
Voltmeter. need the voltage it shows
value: 1 kV
